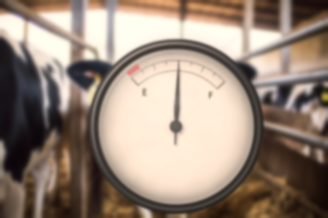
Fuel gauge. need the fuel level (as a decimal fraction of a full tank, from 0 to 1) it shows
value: 0.5
